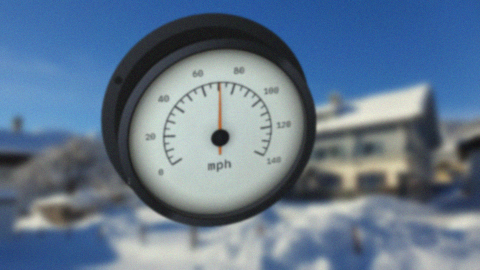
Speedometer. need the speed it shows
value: 70 mph
